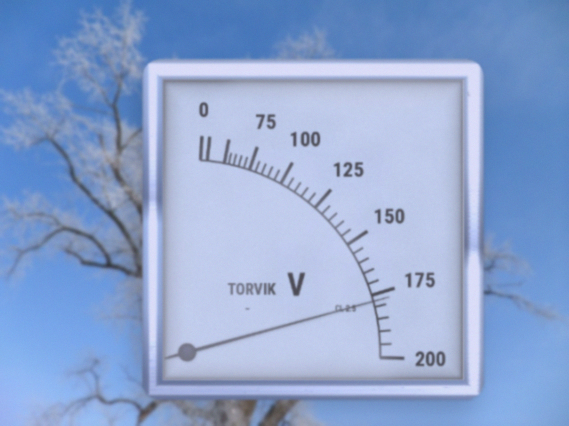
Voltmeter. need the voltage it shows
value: 177.5 V
